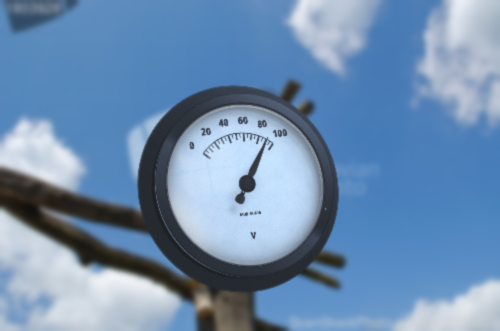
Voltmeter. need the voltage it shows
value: 90 V
